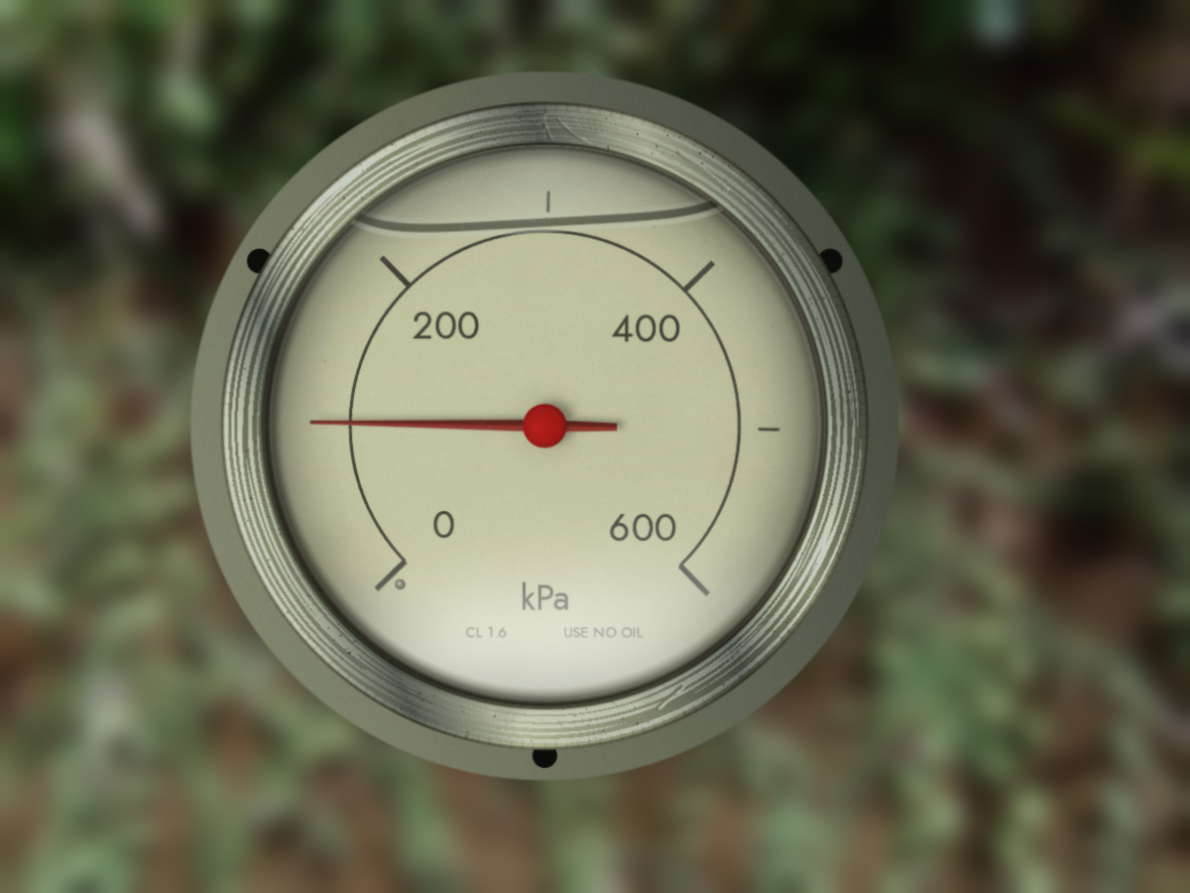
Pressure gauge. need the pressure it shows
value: 100 kPa
